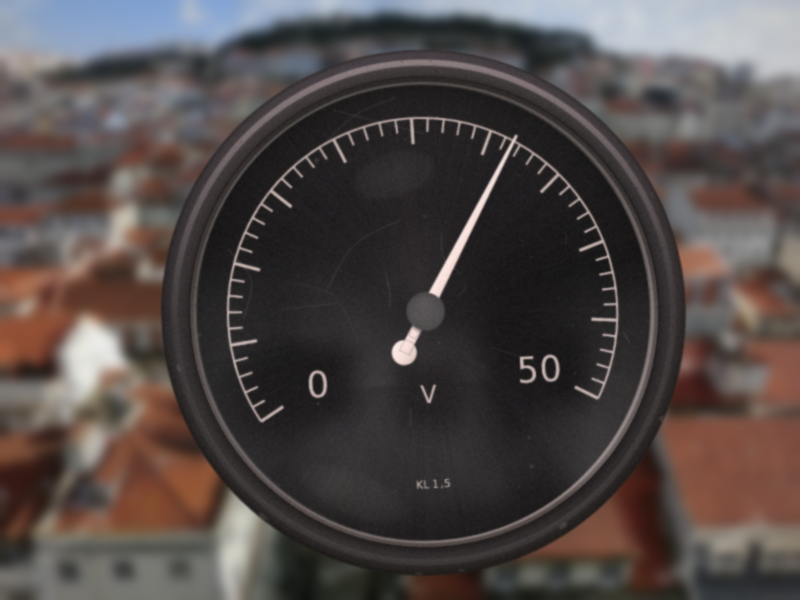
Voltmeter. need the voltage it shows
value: 31.5 V
